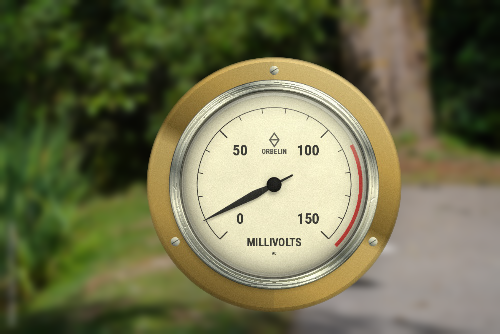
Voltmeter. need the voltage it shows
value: 10 mV
